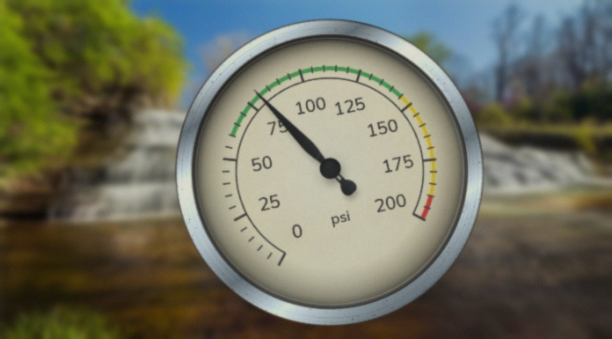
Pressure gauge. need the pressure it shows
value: 80 psi
